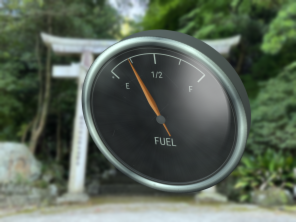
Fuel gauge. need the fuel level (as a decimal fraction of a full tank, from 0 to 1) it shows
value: 0.25
